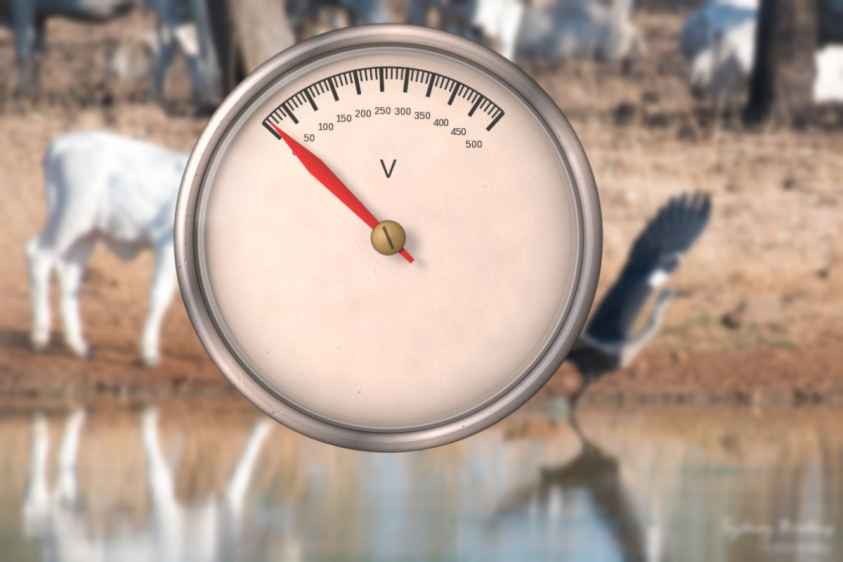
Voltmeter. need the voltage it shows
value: 10 V
